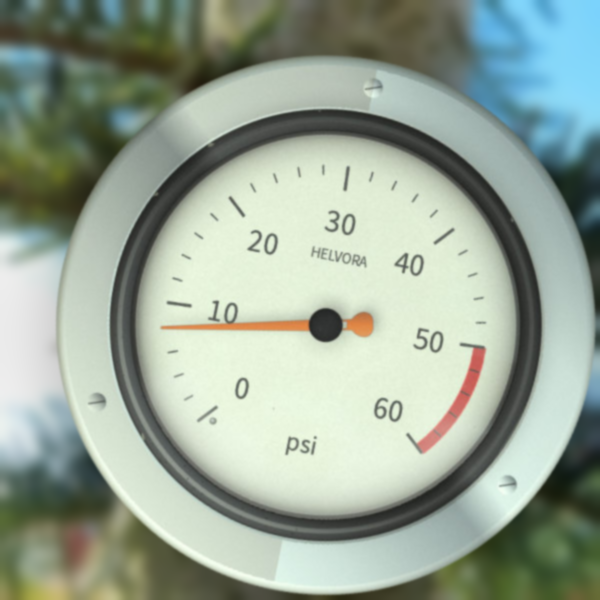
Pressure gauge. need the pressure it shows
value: 8 psi
